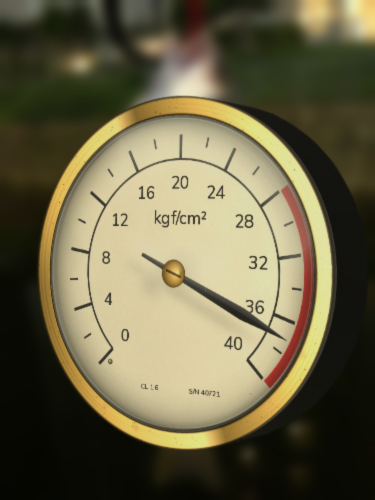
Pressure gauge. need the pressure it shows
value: 37 kg/cm²
